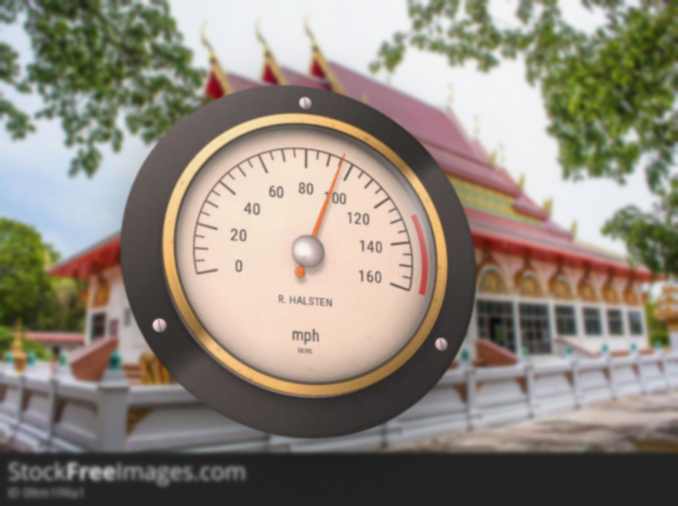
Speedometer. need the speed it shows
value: 95 mph
